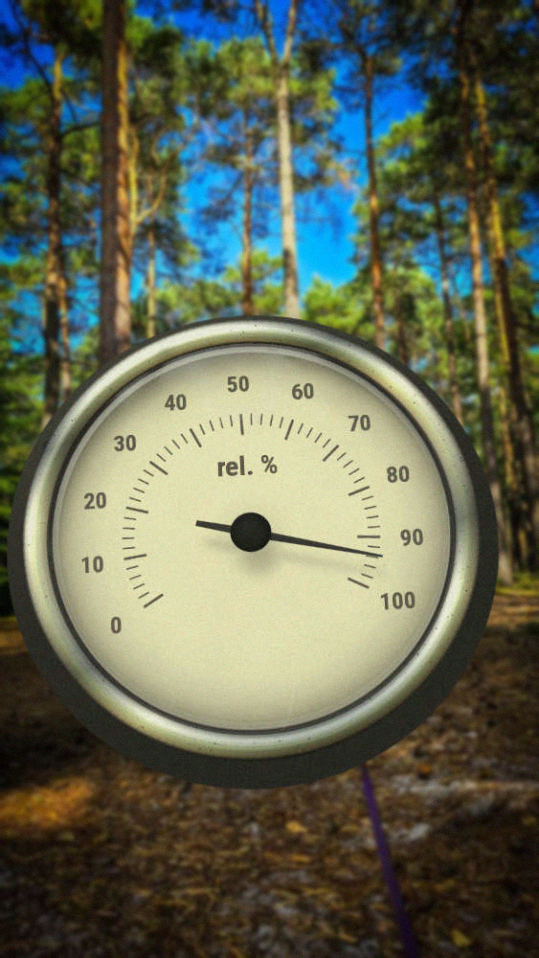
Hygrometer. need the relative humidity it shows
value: 94 %
